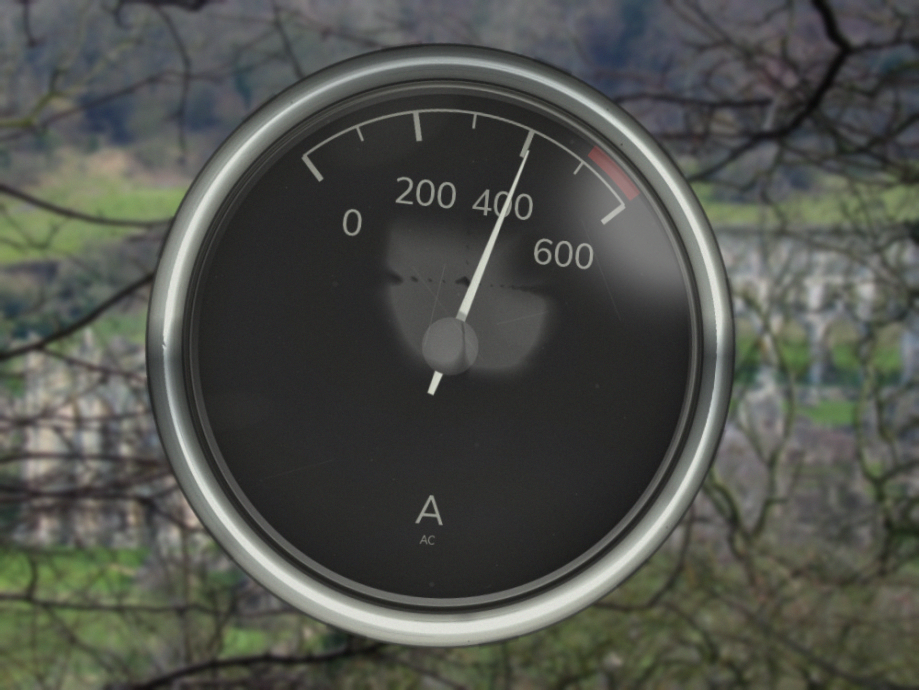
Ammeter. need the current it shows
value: 400 A
